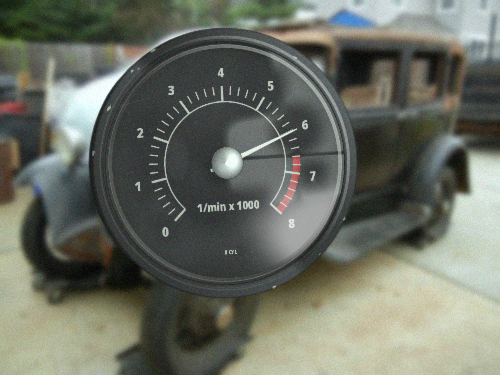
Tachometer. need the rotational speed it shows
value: 6000 rpm
